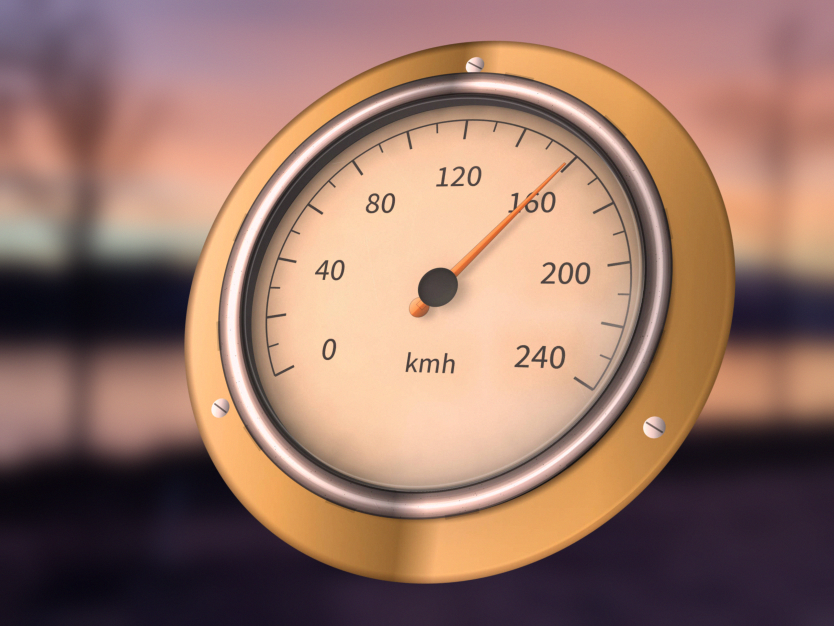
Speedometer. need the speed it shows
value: 160 km/h
